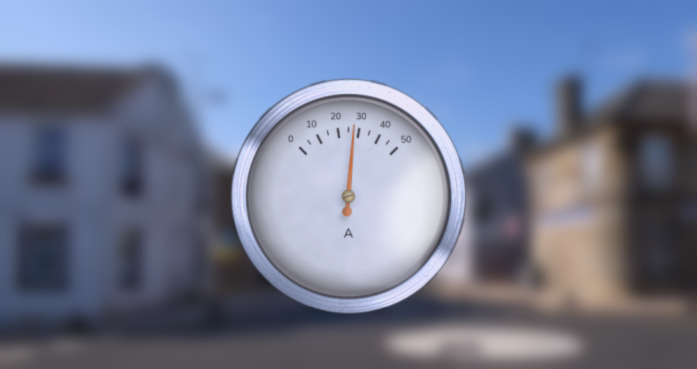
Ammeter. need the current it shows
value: 27.5 A
